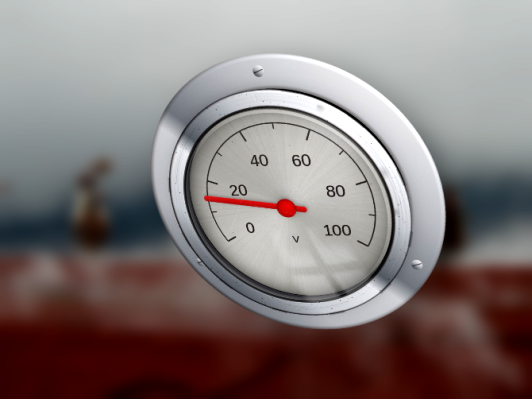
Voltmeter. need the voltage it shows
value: 15 V
